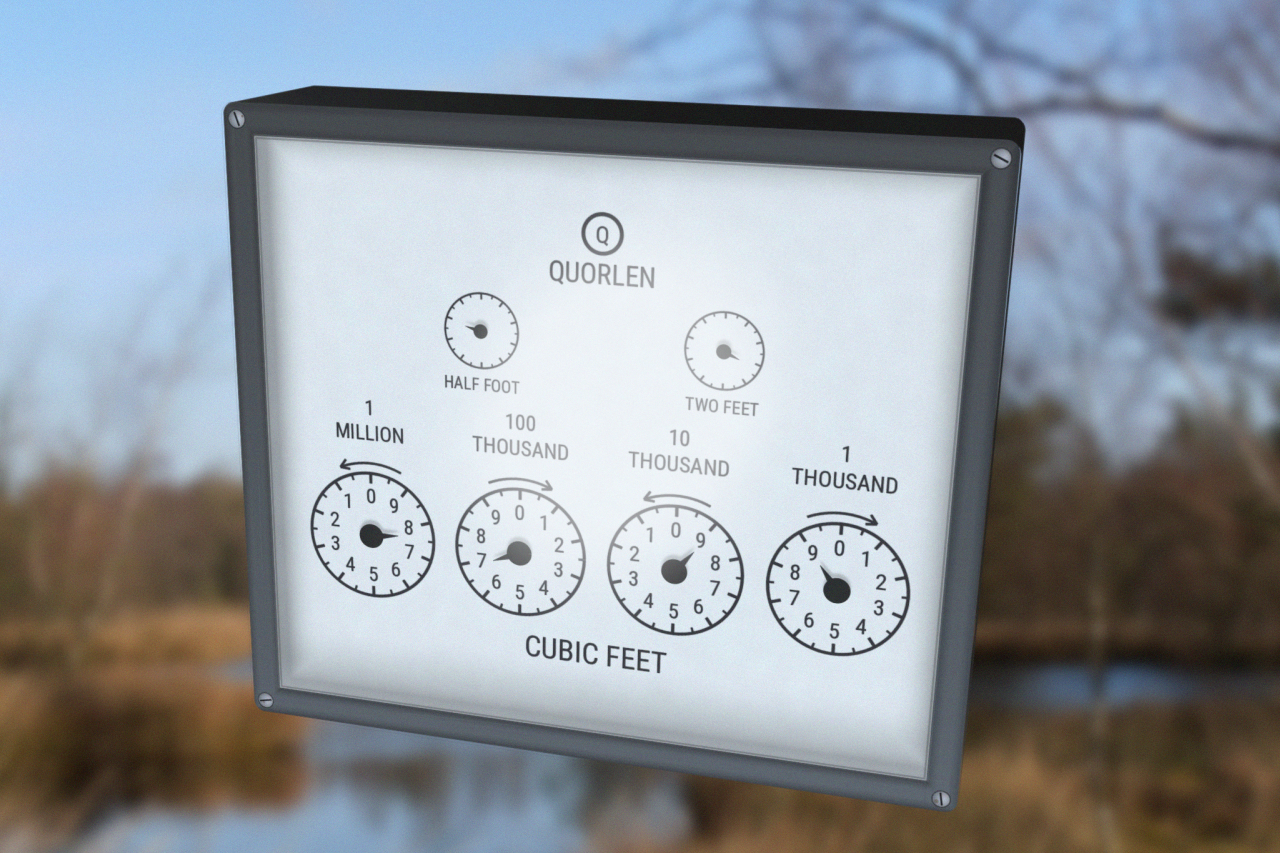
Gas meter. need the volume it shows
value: 768900 ft³
